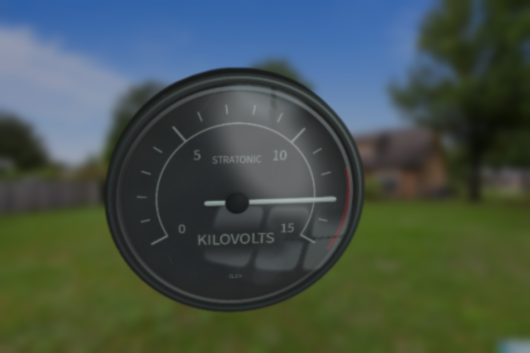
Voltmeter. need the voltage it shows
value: 13 kV
